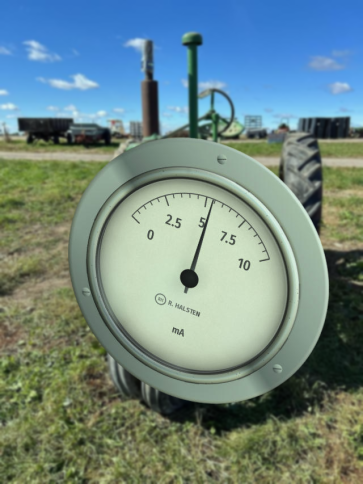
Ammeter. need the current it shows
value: 5.5 mA
